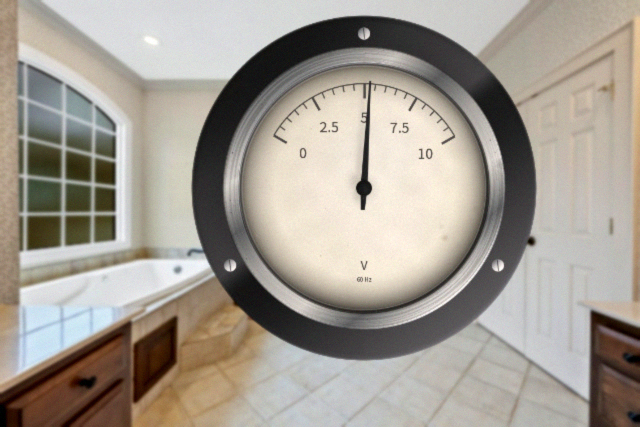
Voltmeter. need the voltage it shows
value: 5.25 V
